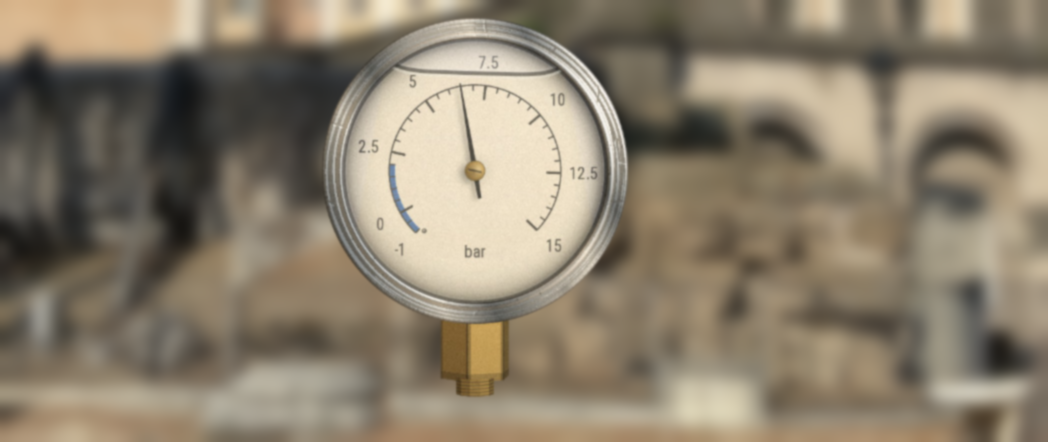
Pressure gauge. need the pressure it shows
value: 6.5 bar
